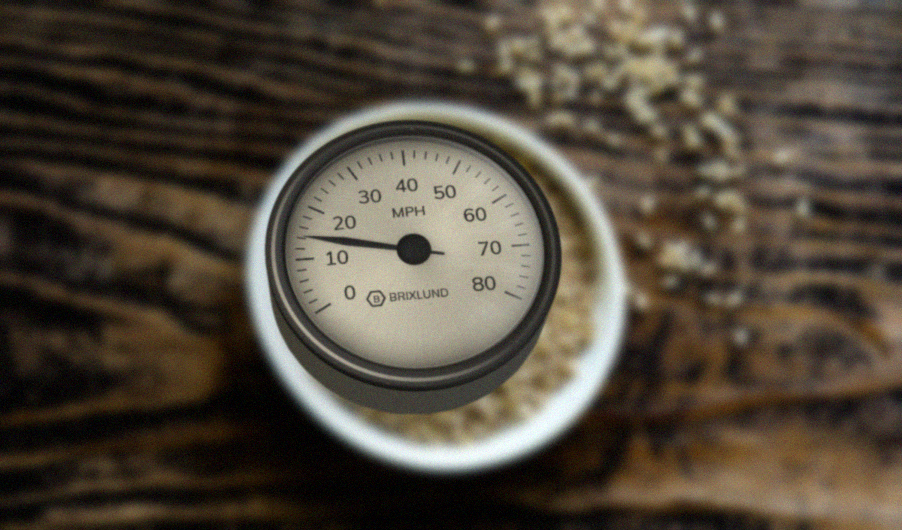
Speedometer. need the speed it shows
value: 14 mph
